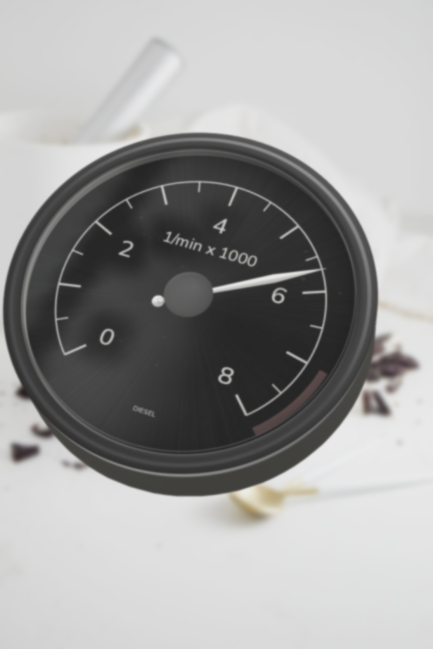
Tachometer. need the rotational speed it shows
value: 5750 rpm
